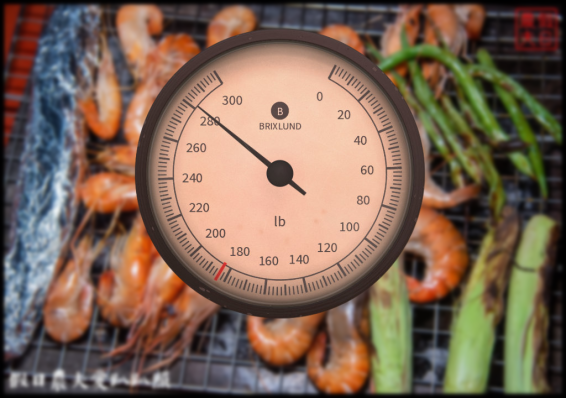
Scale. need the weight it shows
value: 282 lb
